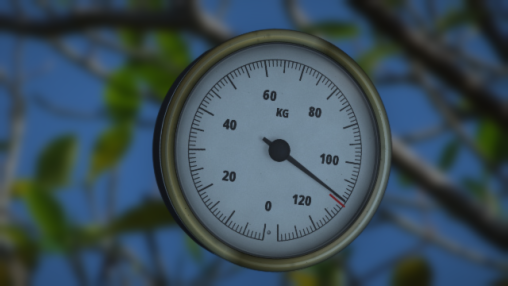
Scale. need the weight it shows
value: 110 kg
